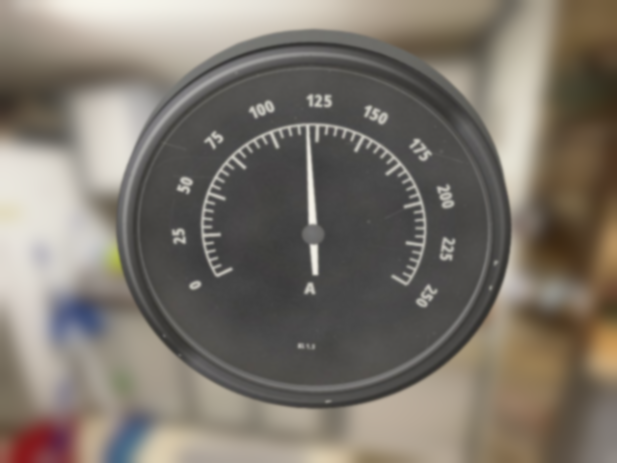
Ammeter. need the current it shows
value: 120 A
